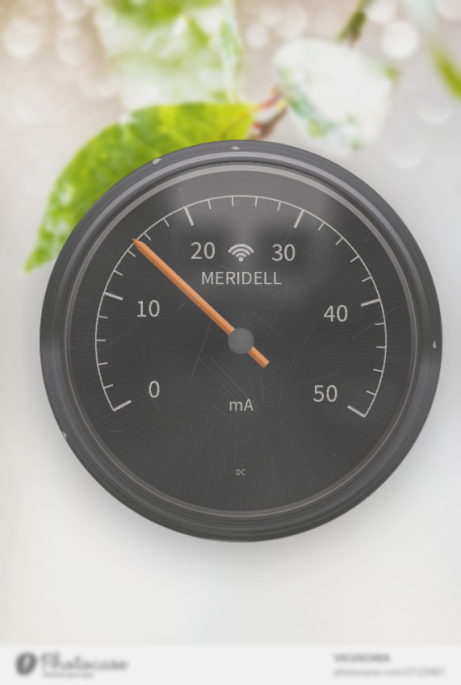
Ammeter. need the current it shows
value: 15 mA
